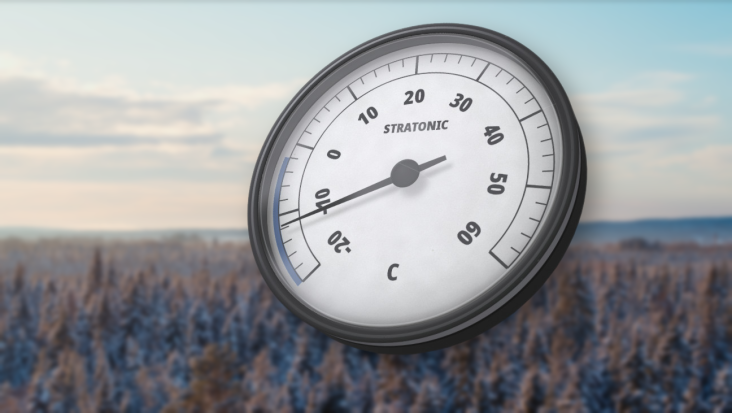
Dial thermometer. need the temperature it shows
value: -12 °C
